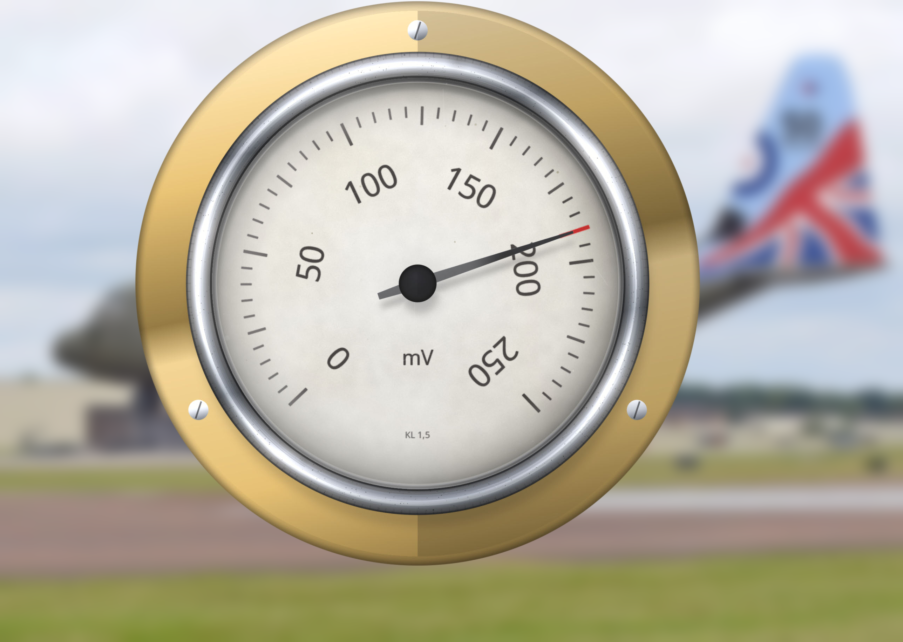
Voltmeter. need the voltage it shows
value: 190 mV
